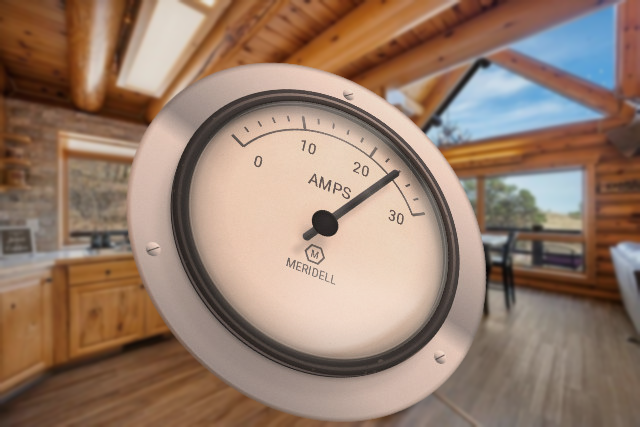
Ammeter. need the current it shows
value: 24 A
